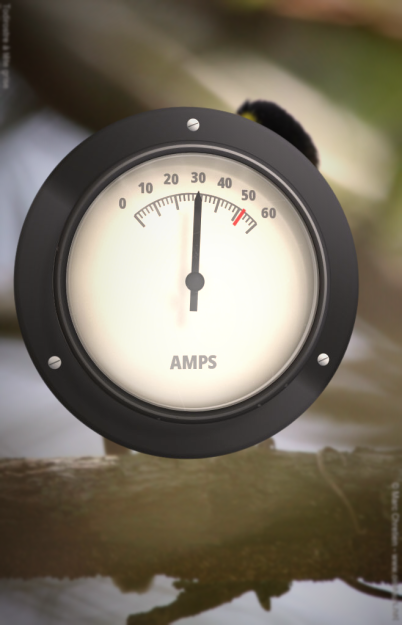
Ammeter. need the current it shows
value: 30 A
